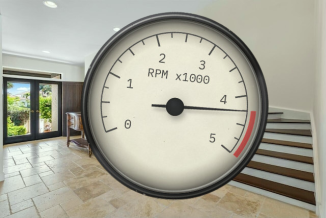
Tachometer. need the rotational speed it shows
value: 4250 rpm
